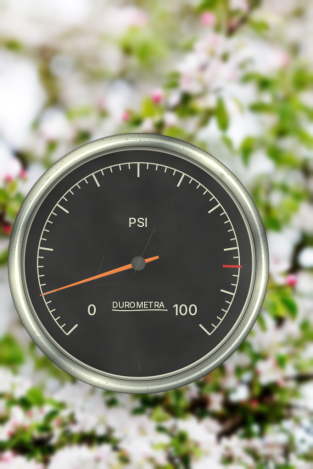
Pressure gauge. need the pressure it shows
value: 10 psi
